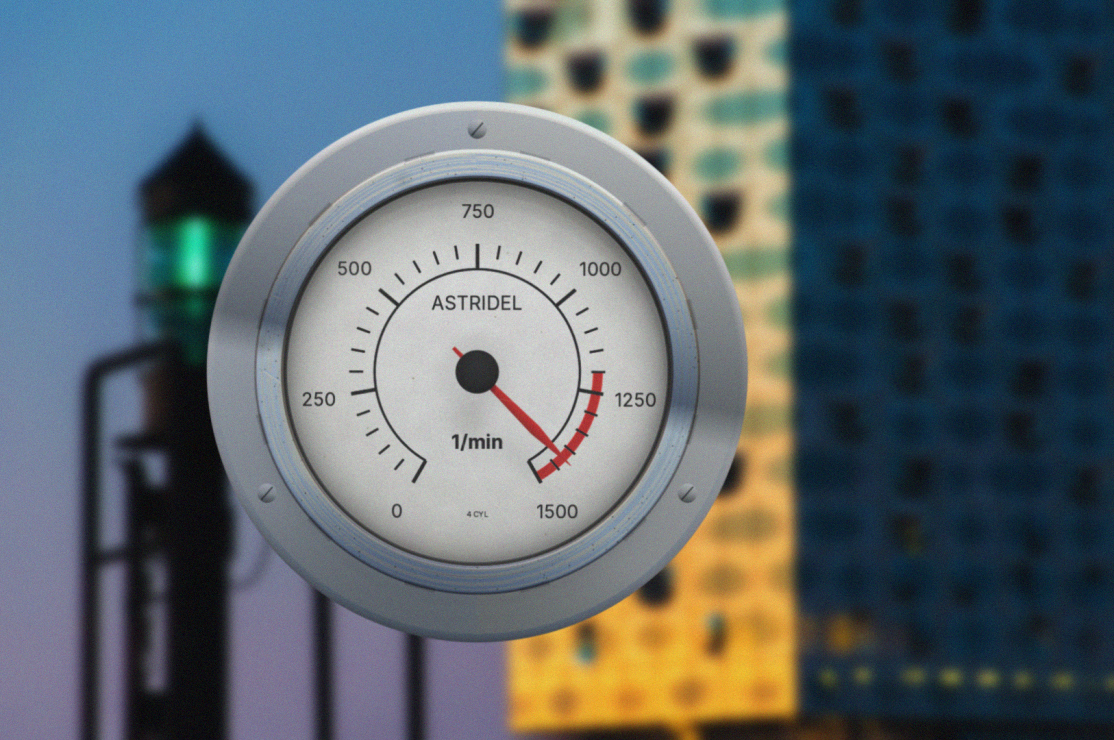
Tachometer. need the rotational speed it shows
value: 1425 rpm
